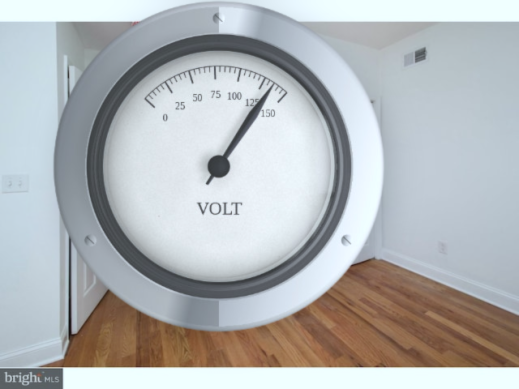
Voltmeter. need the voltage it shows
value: 135 V
